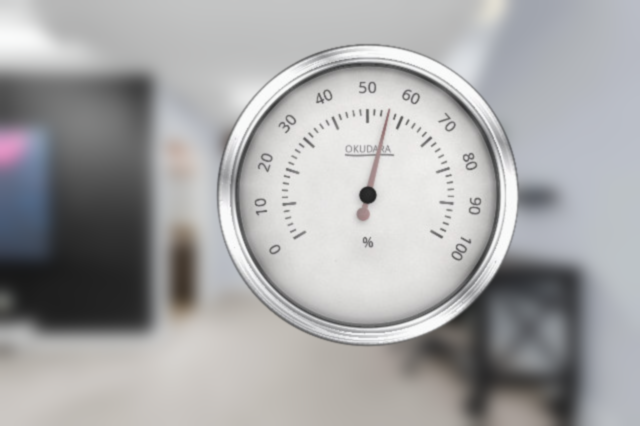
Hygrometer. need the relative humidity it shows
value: 56 %
